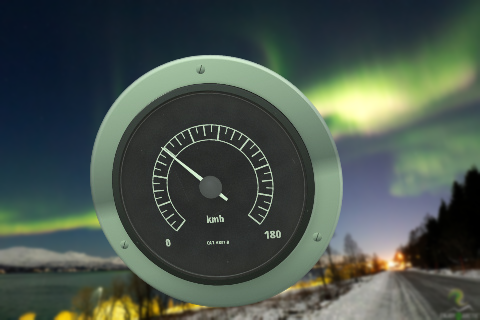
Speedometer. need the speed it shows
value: 60 km/h
